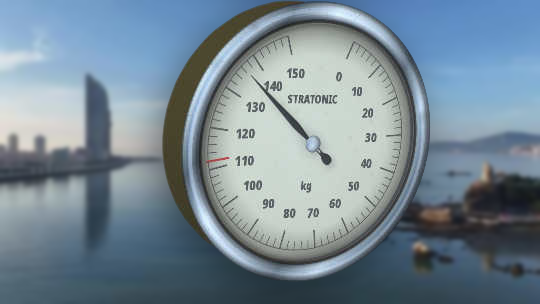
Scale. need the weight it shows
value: 136 kg
